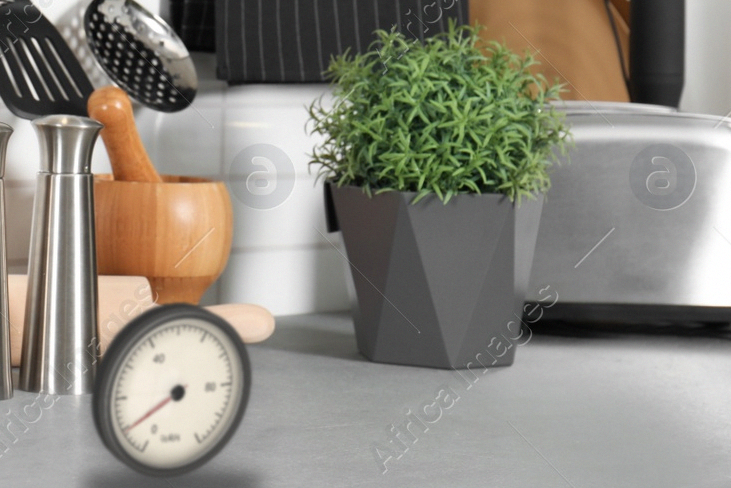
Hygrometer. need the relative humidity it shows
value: 10 %
